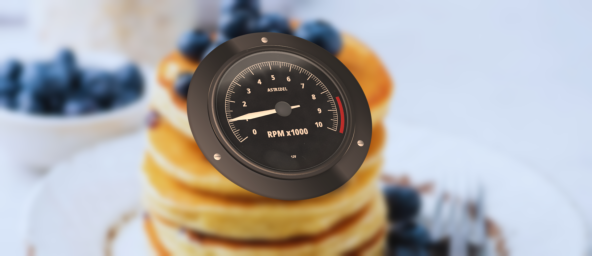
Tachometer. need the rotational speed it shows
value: 1000 rpm
